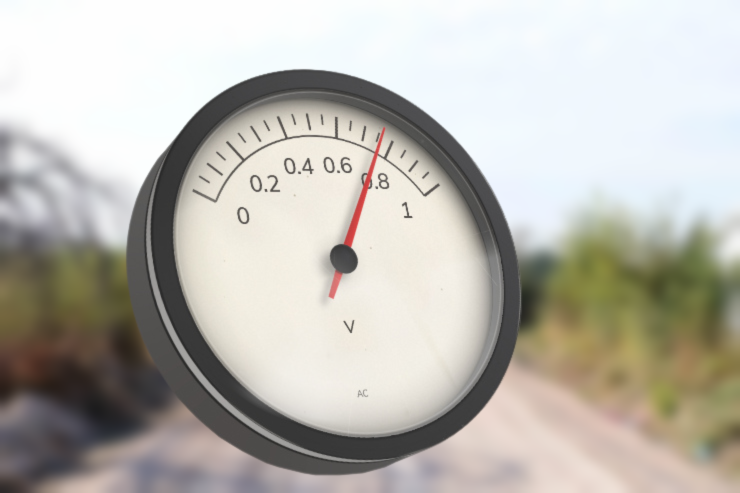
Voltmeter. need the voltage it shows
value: 0.75 V
